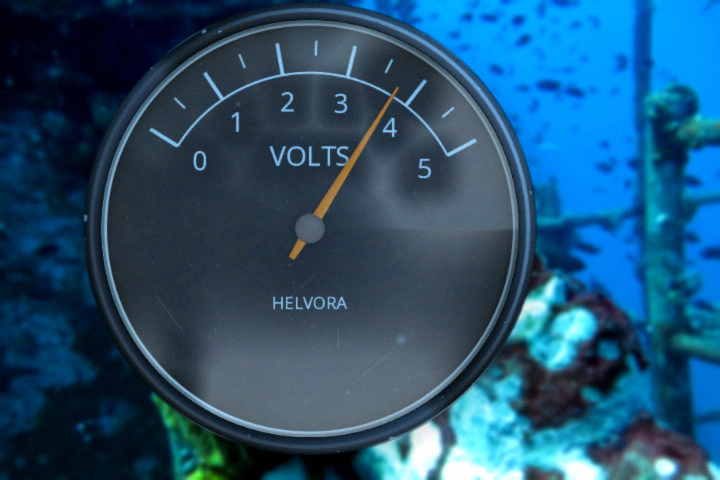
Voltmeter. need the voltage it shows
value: 3.75 V
